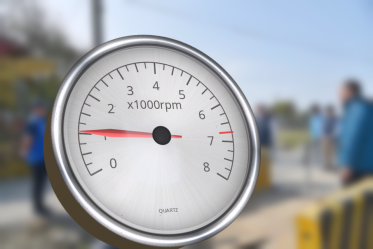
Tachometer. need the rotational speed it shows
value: 1000 rpm
